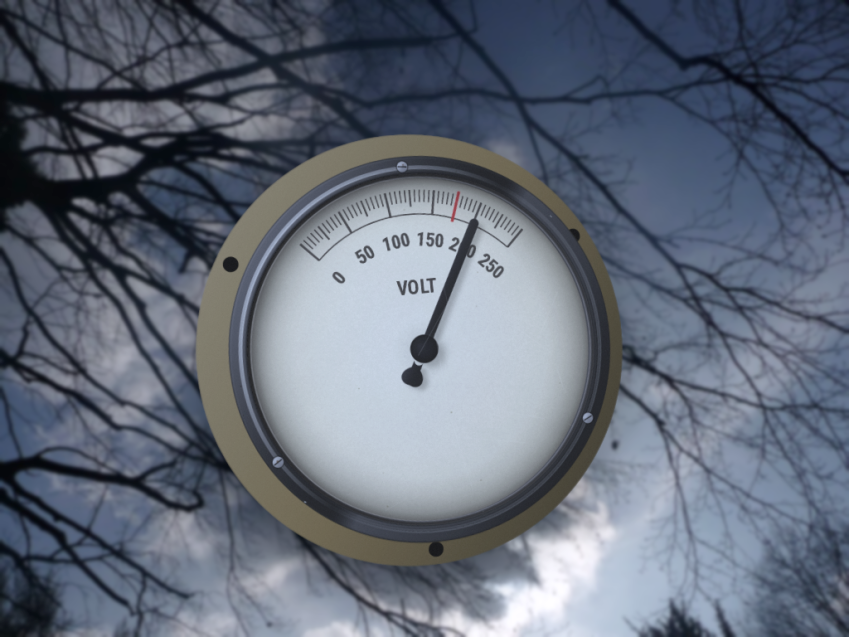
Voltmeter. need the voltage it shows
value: 200 V
